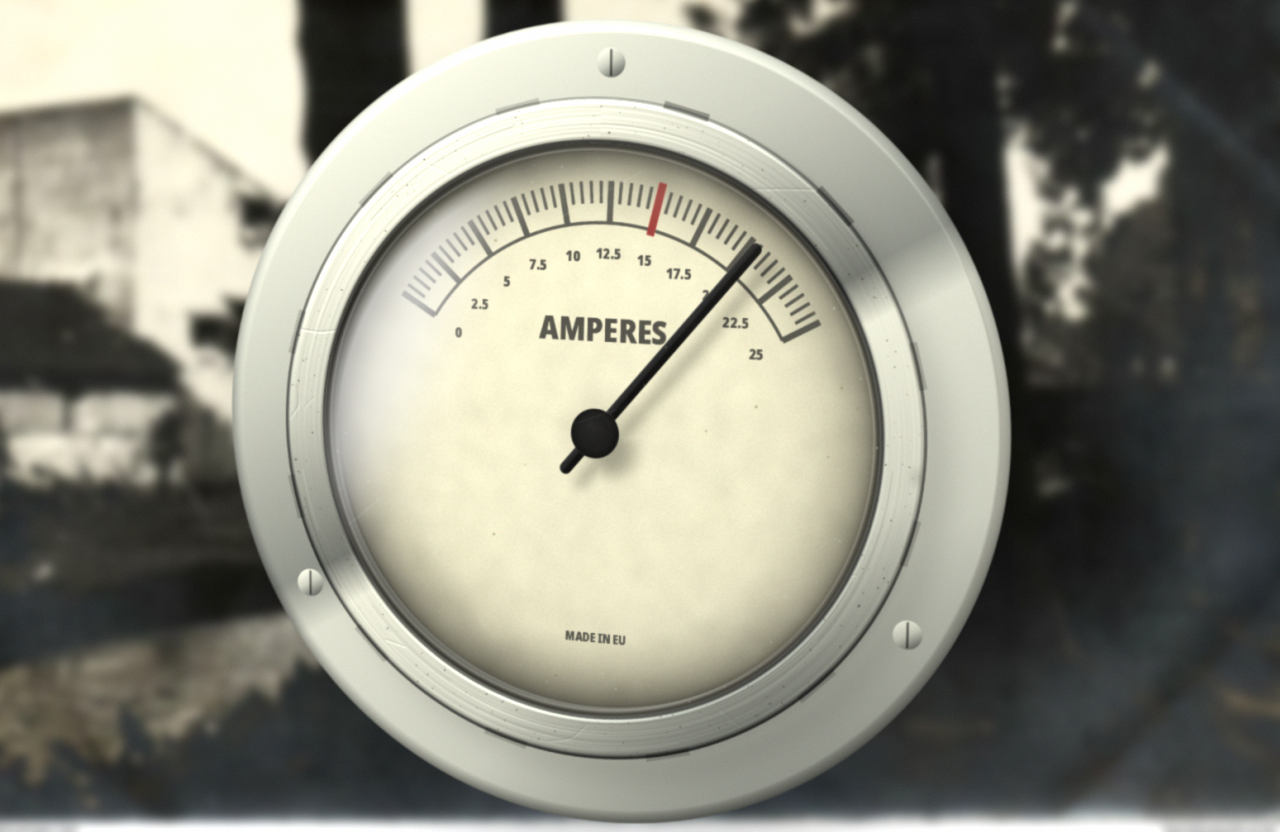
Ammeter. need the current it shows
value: 20.5 A
